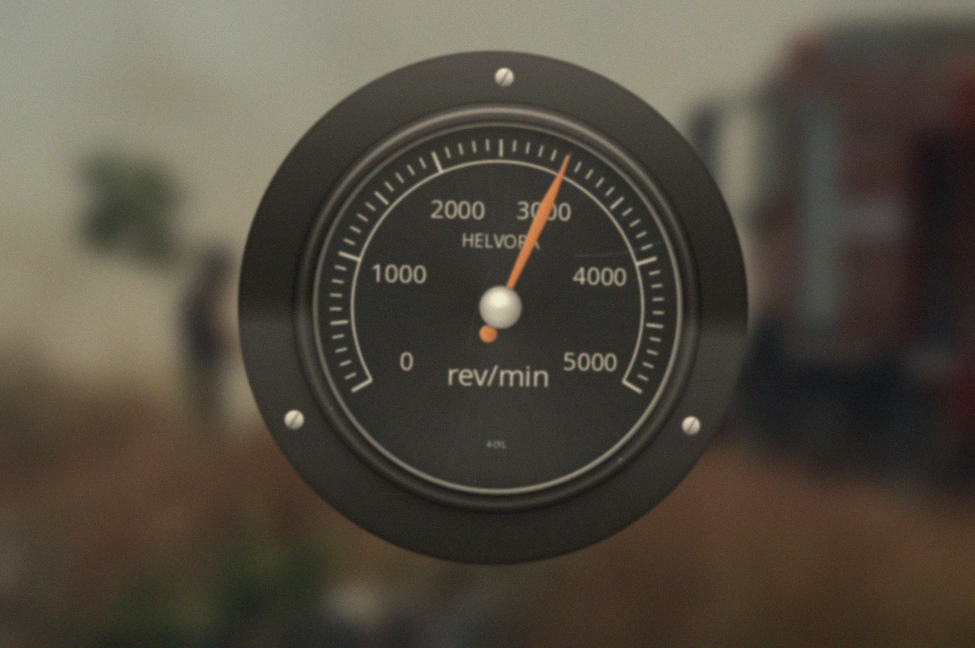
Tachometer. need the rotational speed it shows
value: 3000 rpm
